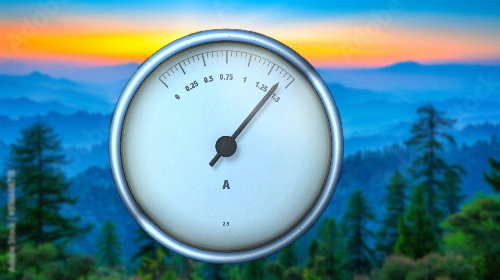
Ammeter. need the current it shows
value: 1.4 A
